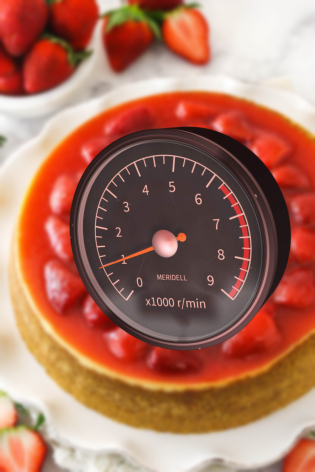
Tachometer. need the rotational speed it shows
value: 1000 rpm
